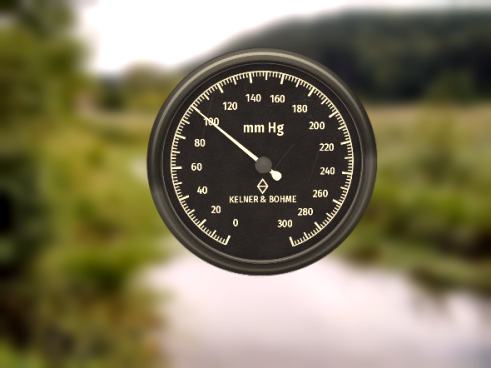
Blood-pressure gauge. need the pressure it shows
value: 100 mmHg
